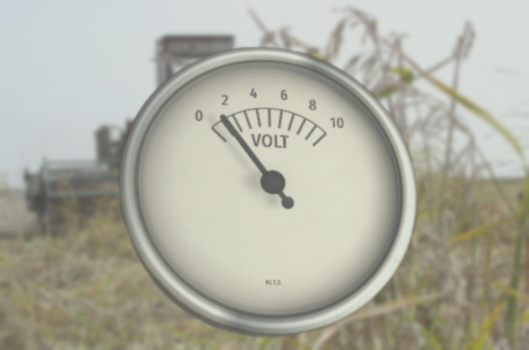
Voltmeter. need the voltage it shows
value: 1 V
